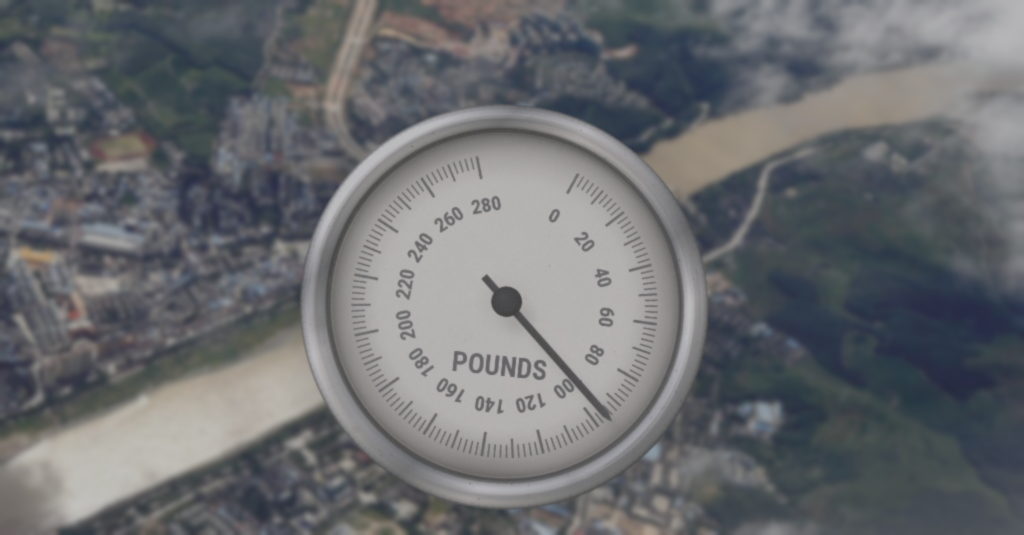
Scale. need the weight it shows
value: 96 lb
